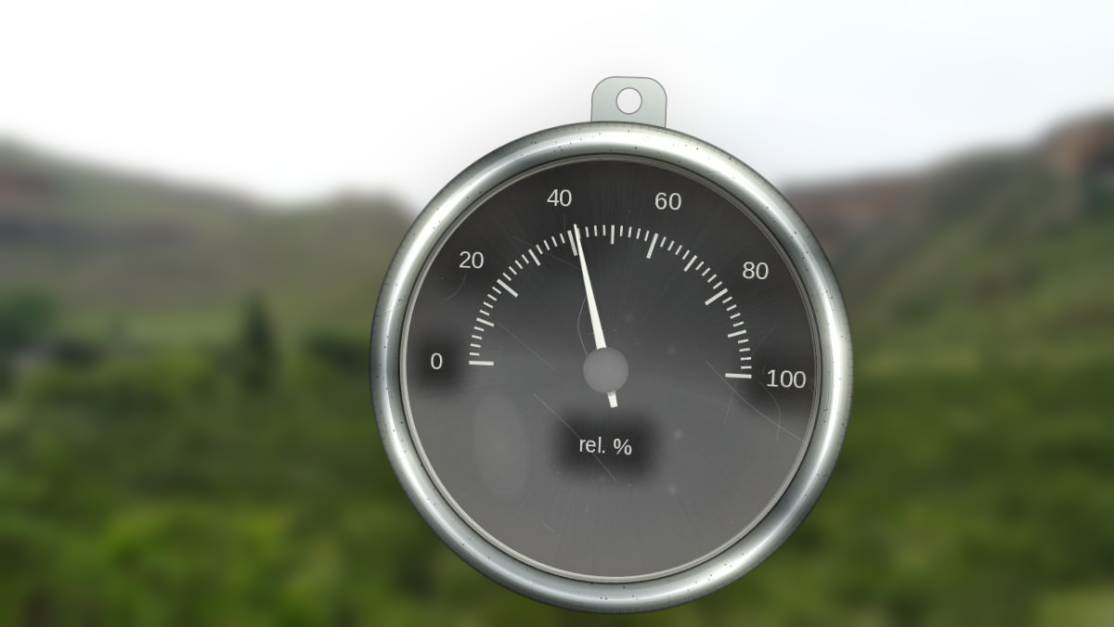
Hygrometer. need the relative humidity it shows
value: 42 %
